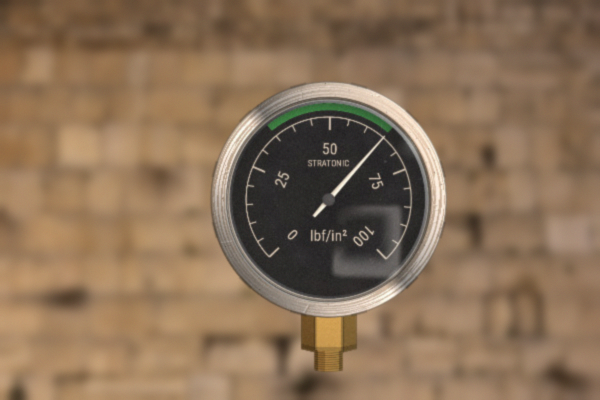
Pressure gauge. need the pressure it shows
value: 65 psi
